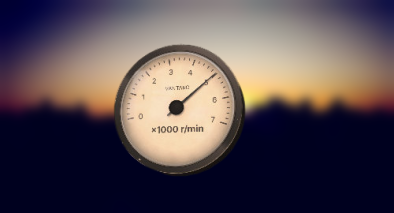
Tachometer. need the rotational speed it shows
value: 5000 rpm
